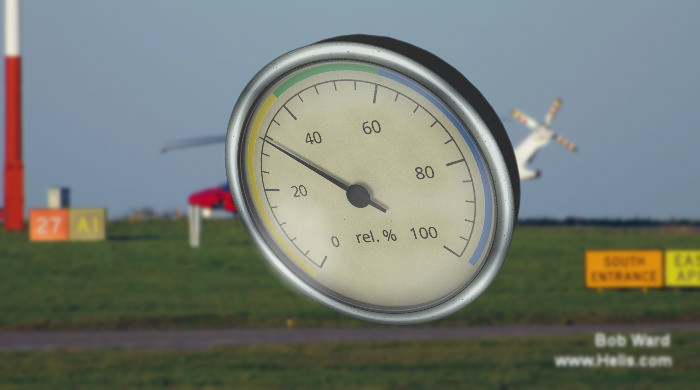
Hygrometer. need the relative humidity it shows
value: 32 %
